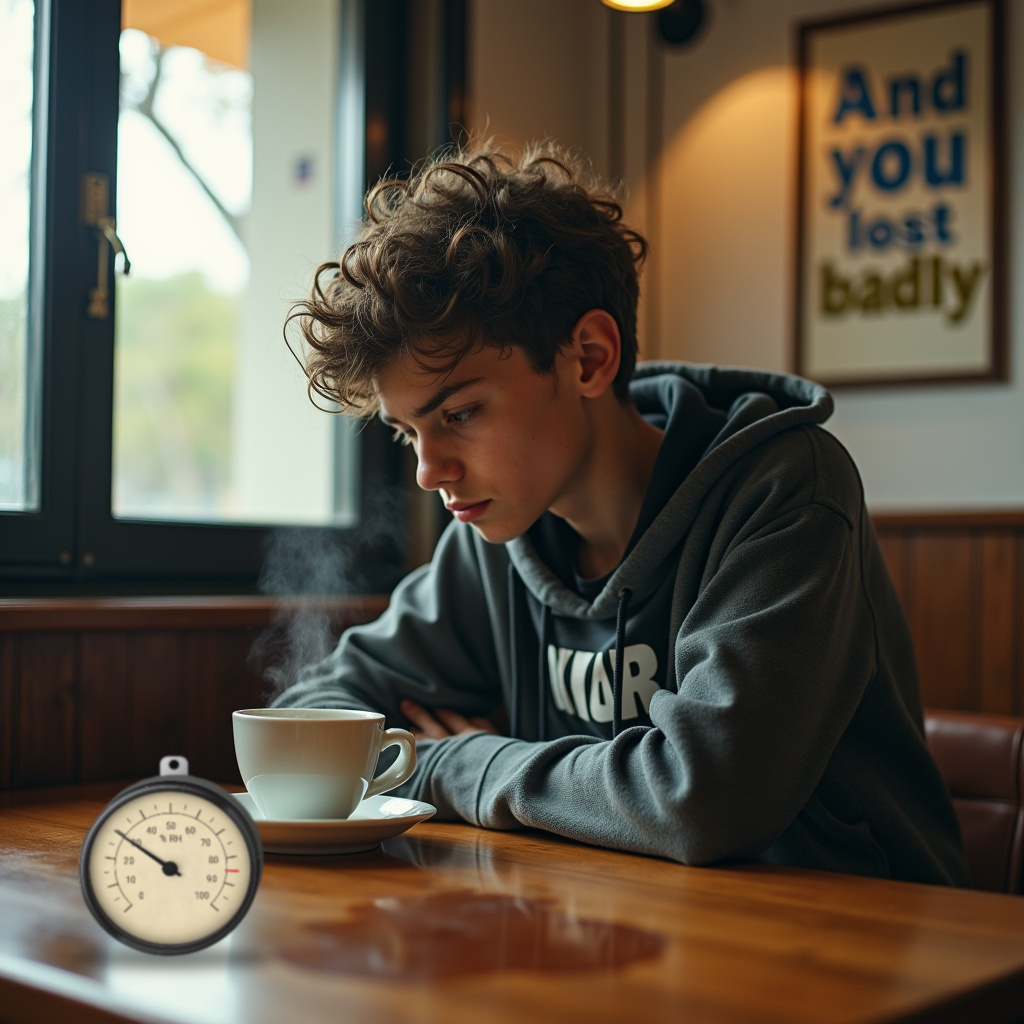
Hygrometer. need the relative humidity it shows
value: 30 %
